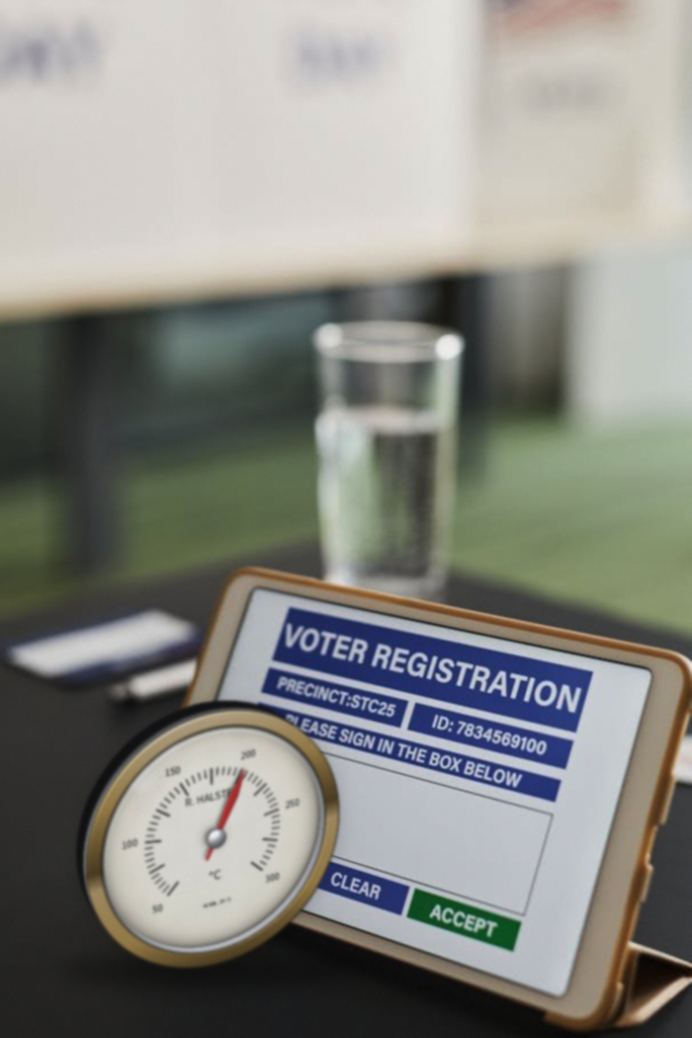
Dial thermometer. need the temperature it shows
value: 200 °C
